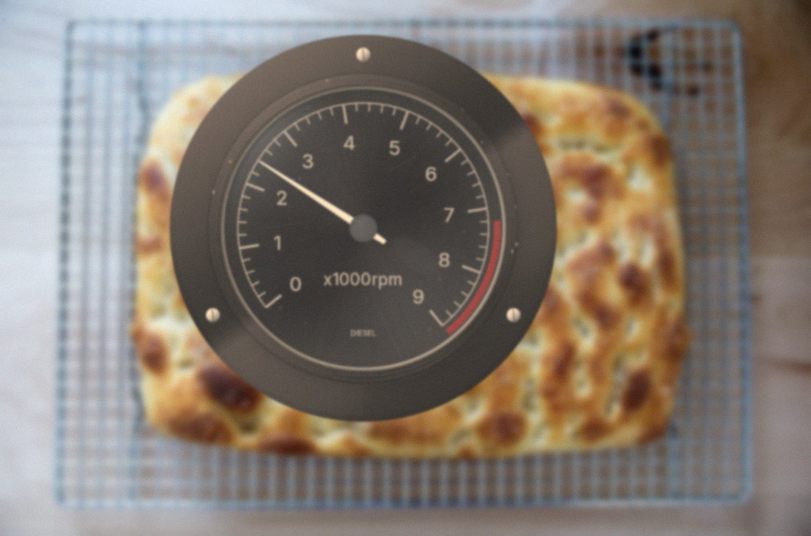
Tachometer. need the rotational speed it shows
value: 2400 rpm
